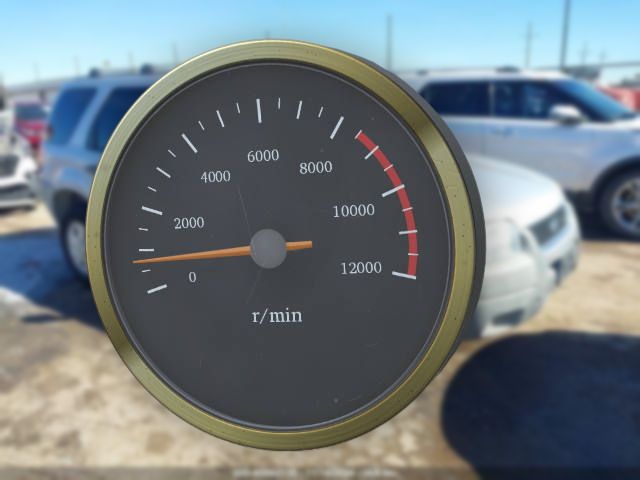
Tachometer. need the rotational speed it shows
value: 750 rpm
